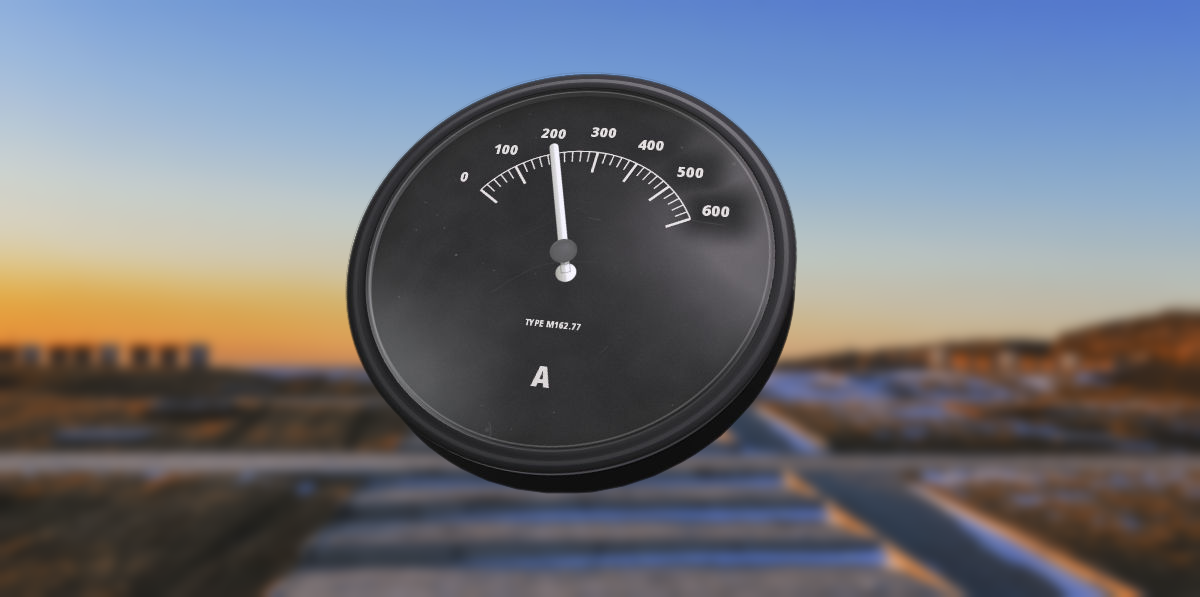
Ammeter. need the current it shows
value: 200 A
